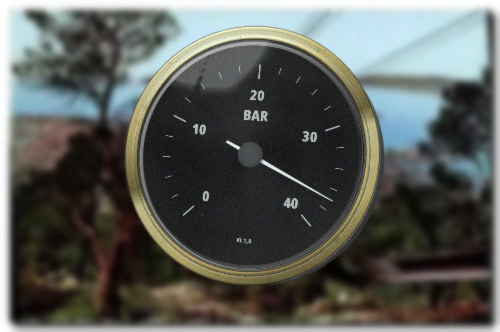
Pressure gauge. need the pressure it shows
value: 37 bar
